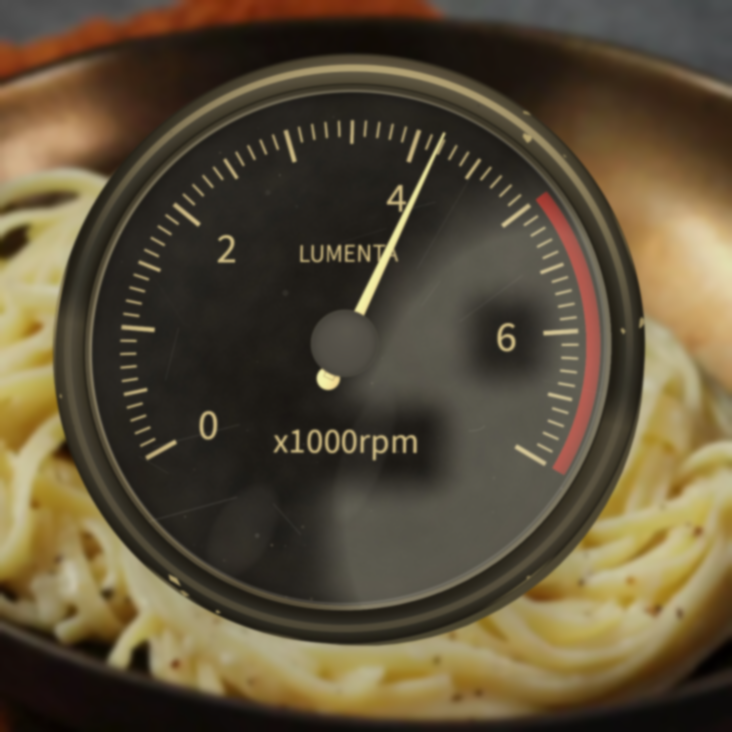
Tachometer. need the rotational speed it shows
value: 4200 rpm
